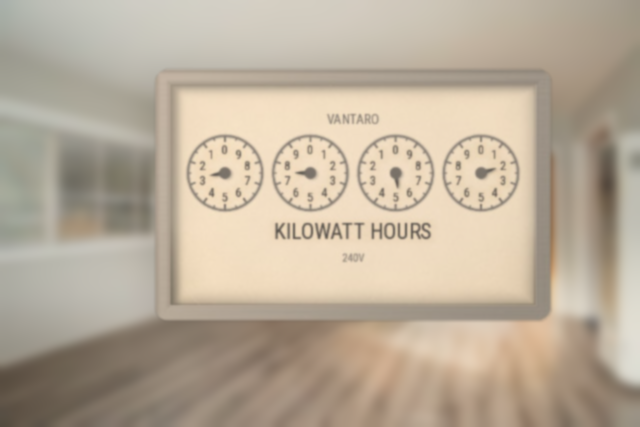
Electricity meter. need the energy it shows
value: 2752 kWh
